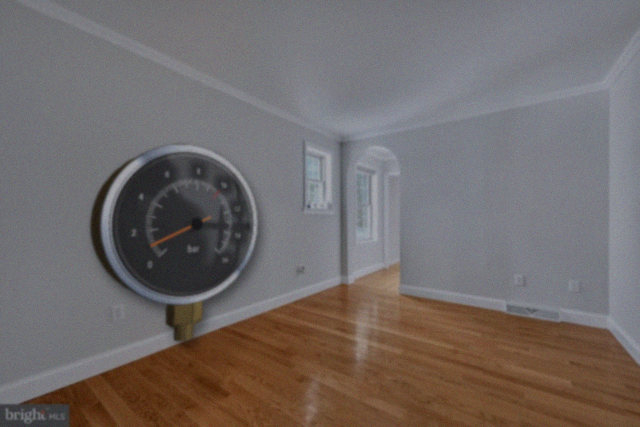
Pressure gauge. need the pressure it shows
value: 1 bar
